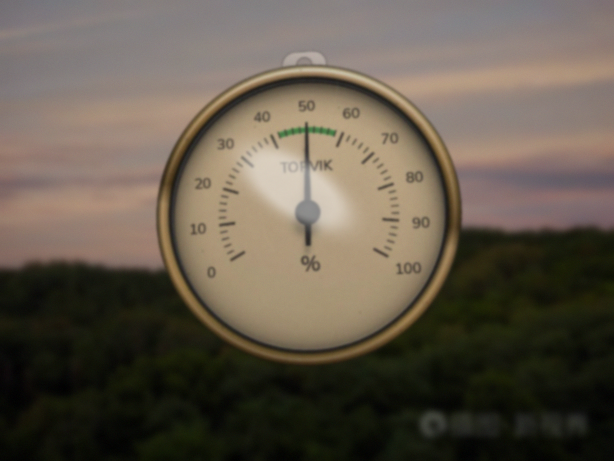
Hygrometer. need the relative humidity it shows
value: 50 %
